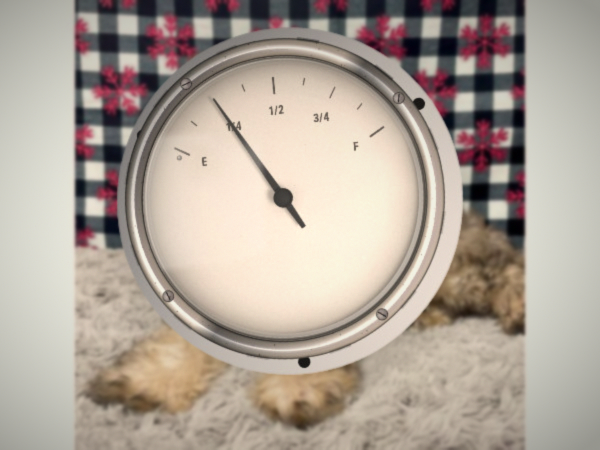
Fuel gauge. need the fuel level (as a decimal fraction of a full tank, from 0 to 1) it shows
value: 0.25
